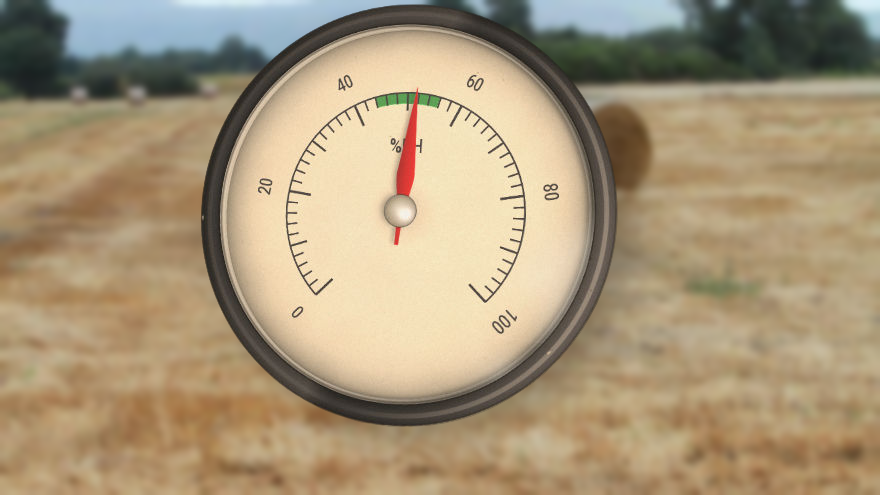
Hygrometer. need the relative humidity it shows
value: 52 %
